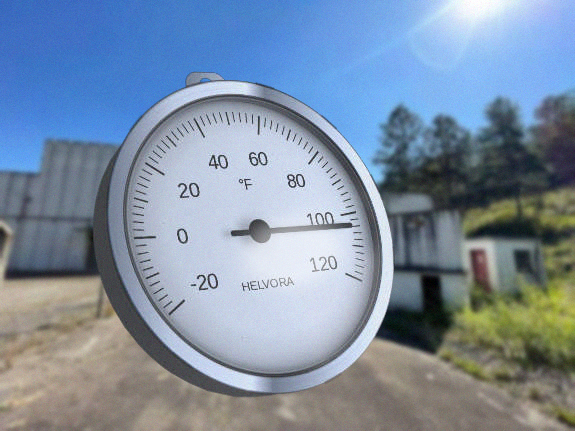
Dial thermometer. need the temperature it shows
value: 104 °F
